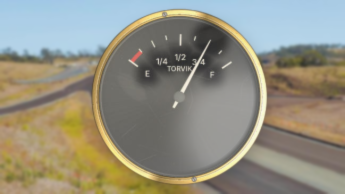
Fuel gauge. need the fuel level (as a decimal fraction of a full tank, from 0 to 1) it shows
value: 0.75
